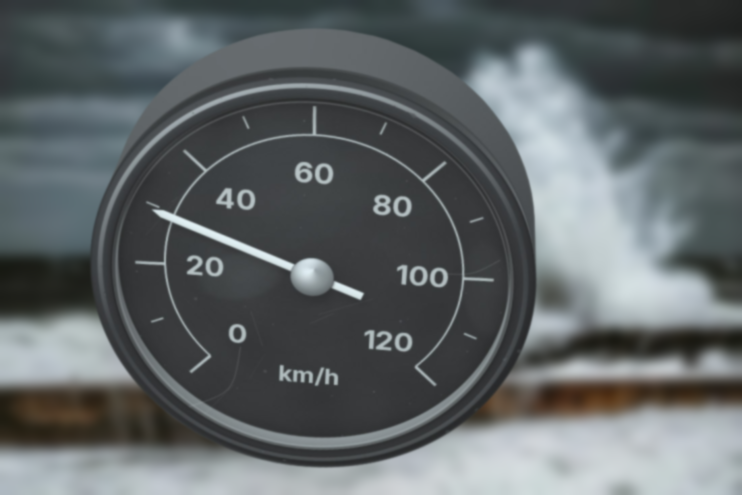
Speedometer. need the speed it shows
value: 30 km/h
